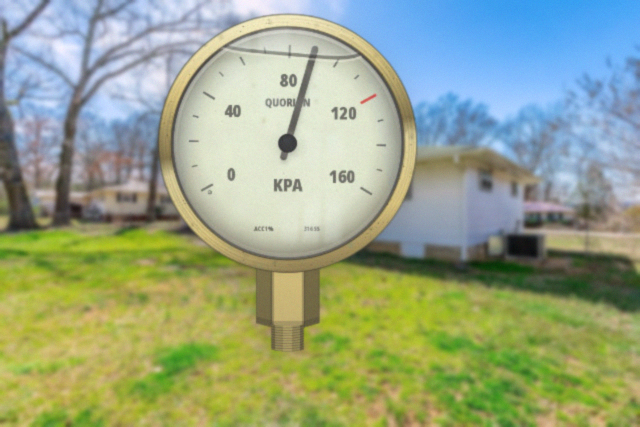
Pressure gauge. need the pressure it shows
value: 90 kPa
